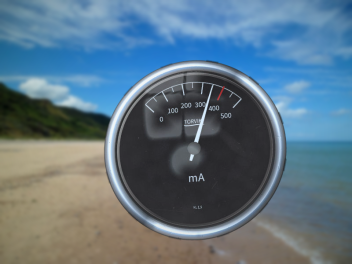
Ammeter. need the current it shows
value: 350 mA
